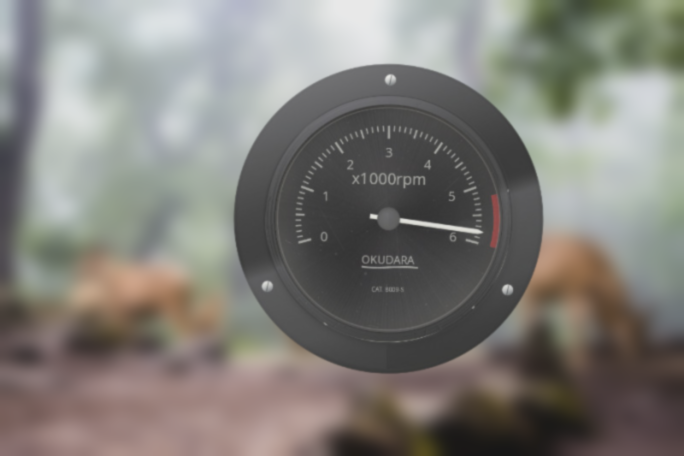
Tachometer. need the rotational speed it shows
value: 5800 rpm
